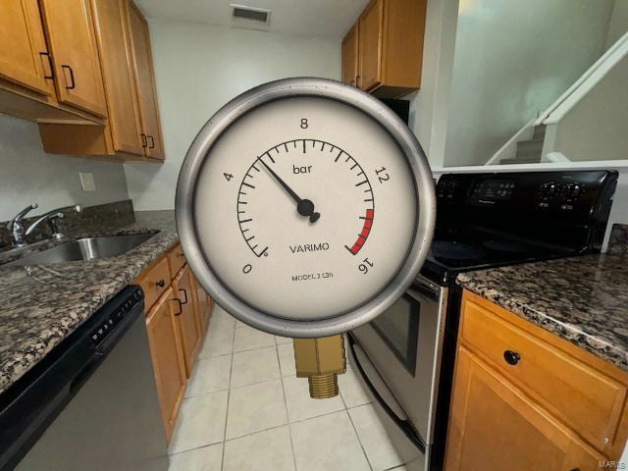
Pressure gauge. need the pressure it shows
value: 5.5 bar
